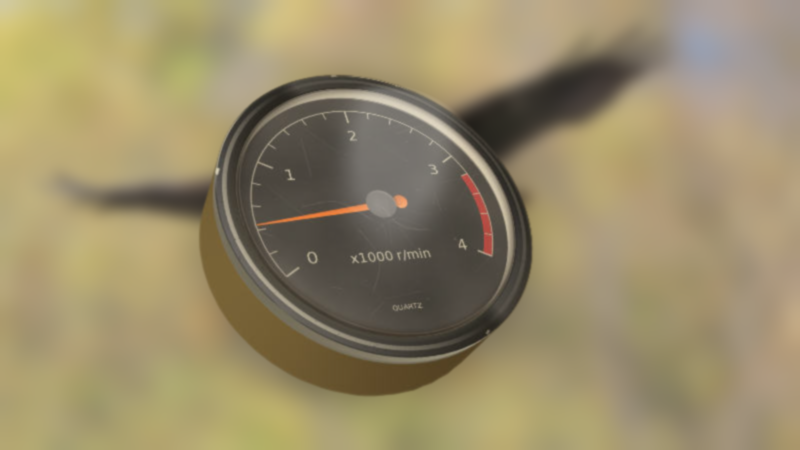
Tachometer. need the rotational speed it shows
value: 400 rpm
